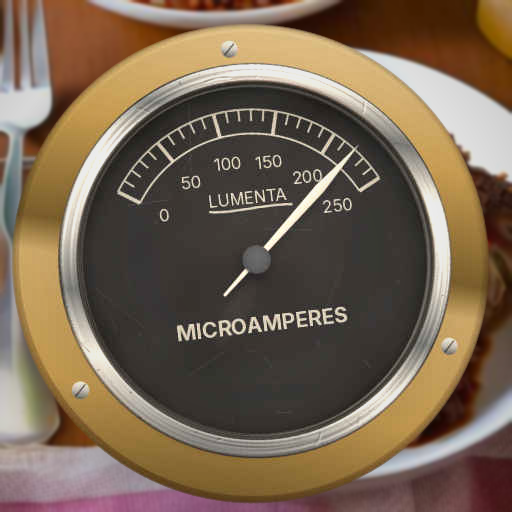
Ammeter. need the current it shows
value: 220 µA
